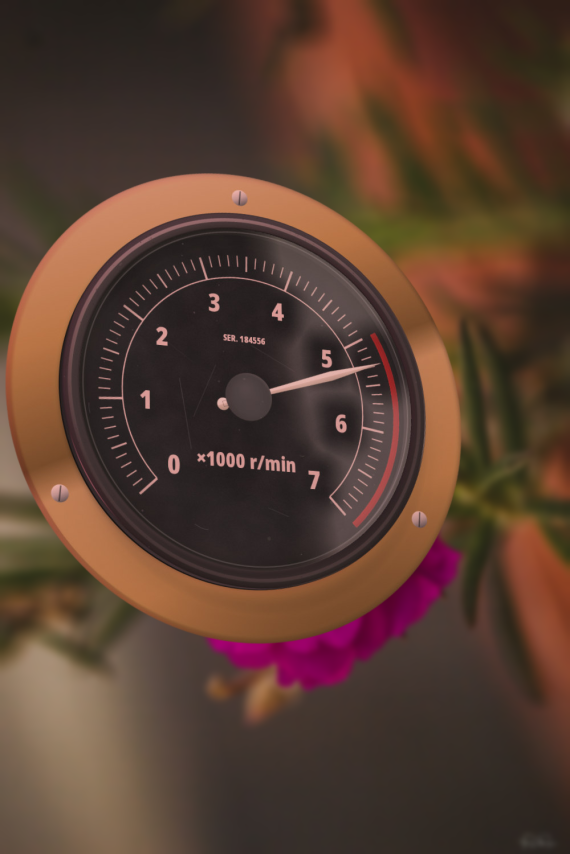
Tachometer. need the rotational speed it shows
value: 5300 rpm
